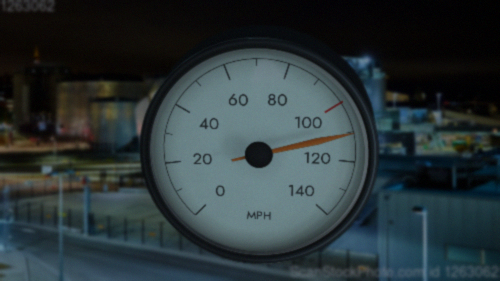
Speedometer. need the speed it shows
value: 110 mph
